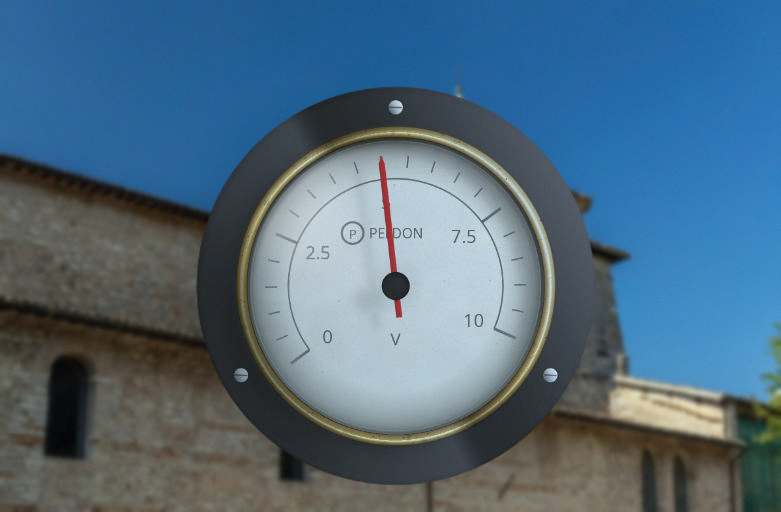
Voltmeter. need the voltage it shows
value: 5 V
